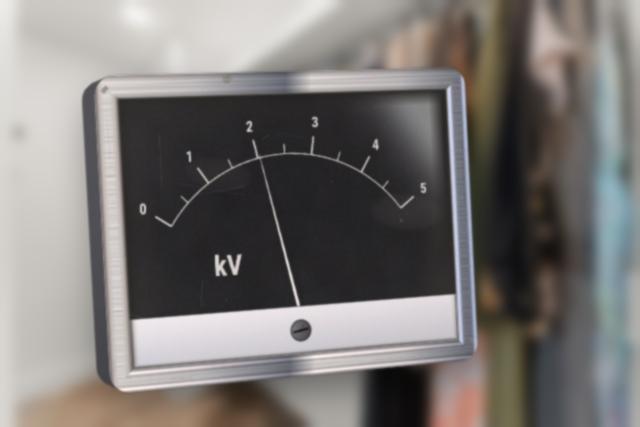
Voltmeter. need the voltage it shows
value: 2 kV
